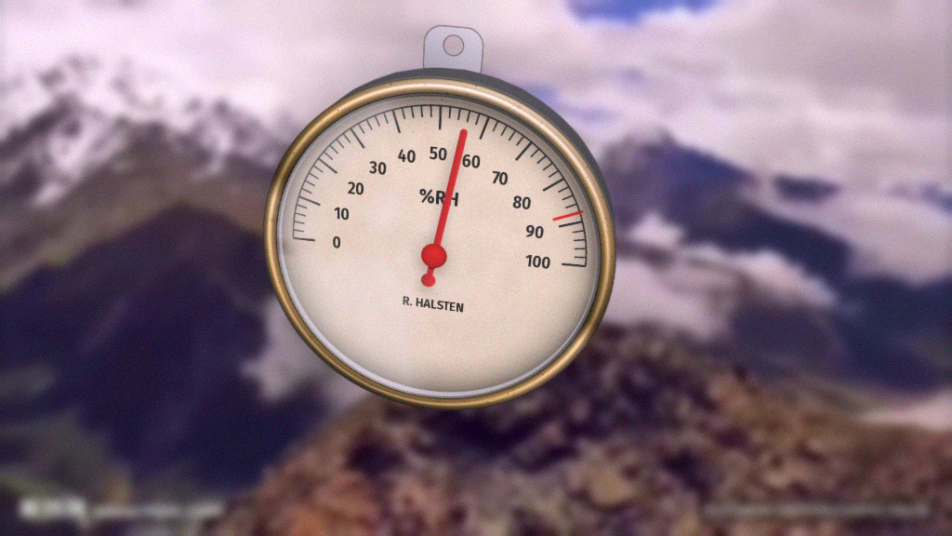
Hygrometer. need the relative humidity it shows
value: 56 %
